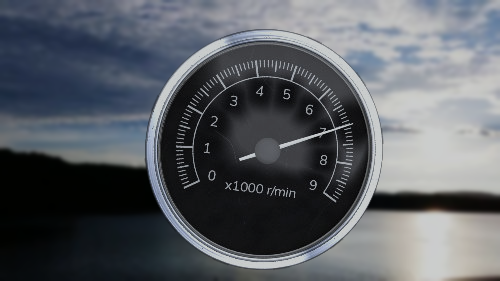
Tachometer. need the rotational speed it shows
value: 7000 rpm
